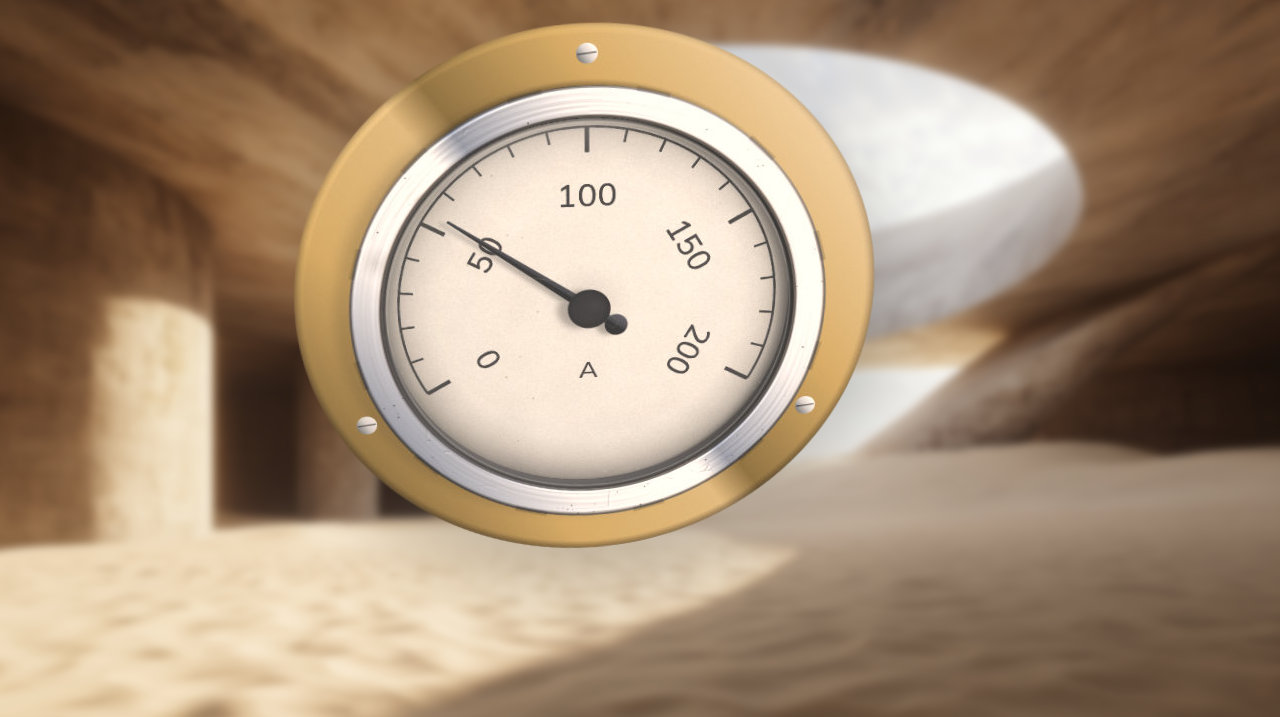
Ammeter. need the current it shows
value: 55 A
